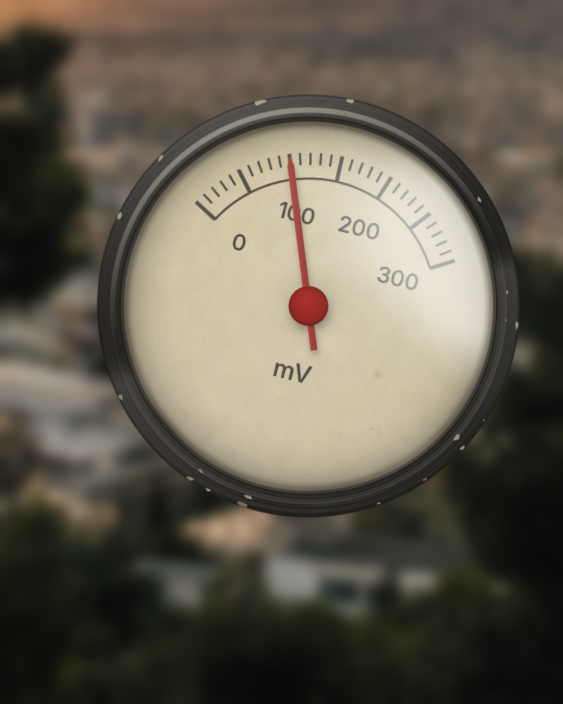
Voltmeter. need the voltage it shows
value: 100 mV
